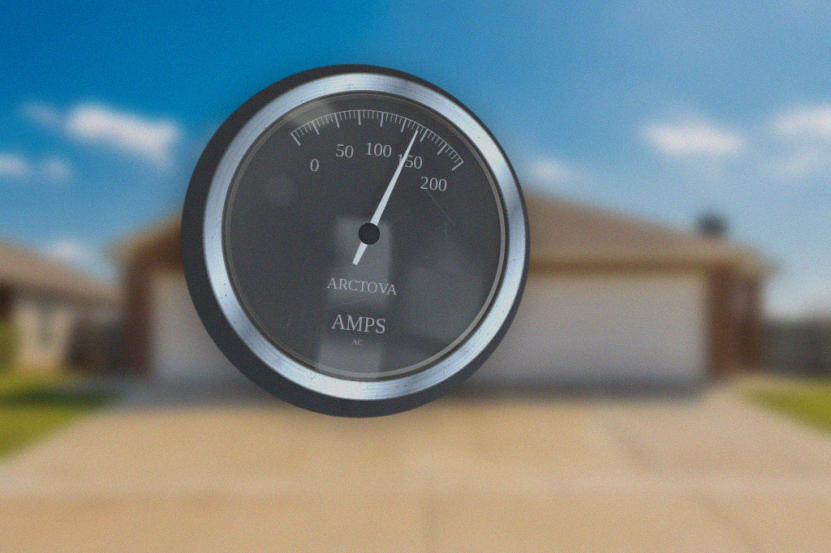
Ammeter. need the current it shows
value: 140 A
